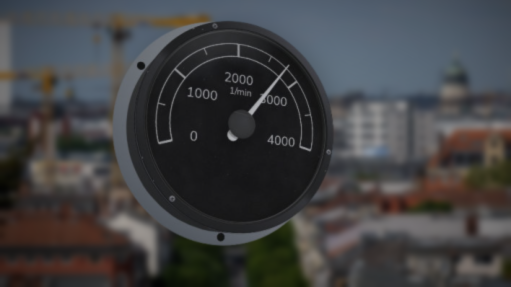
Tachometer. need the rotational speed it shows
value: 2750 rpm
